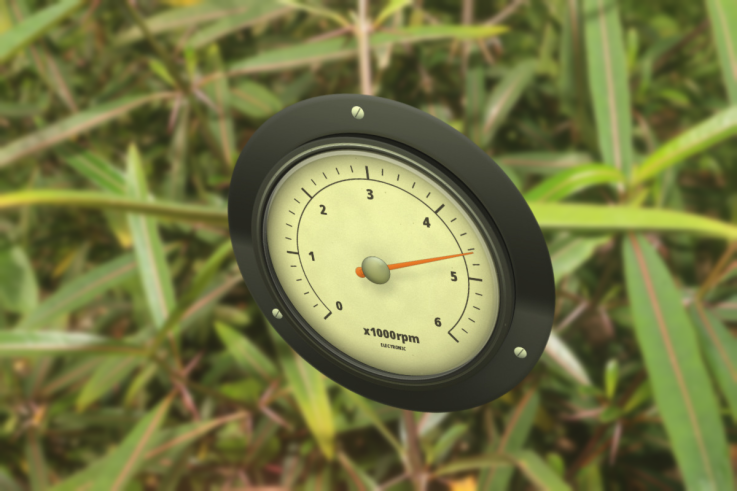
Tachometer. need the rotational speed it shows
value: 4600 rpm
